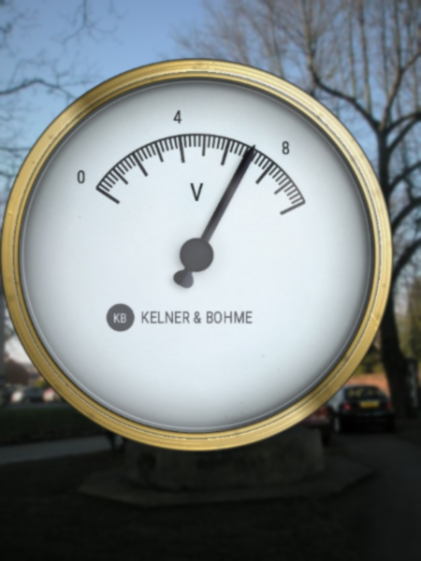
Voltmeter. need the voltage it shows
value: 7 V
